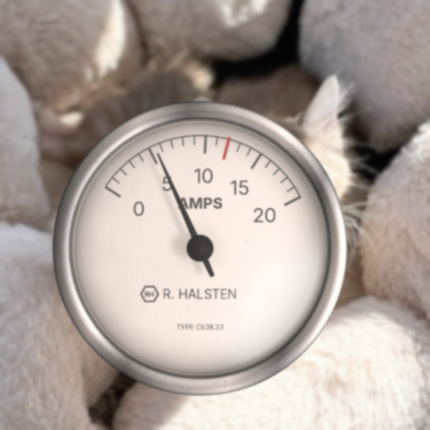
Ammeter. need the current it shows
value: 5.5 A
